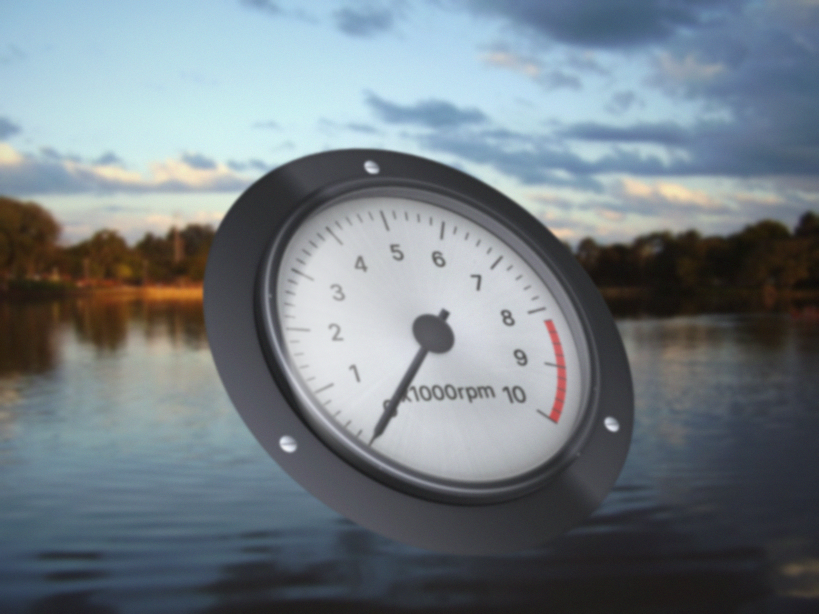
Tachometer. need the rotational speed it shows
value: 0 rpm
